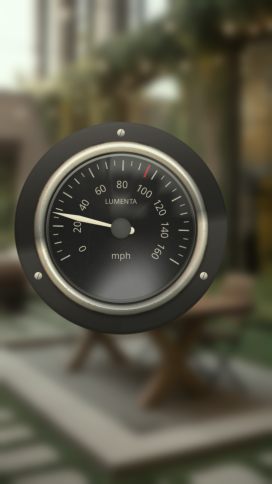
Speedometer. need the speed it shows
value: 27.5 mph
